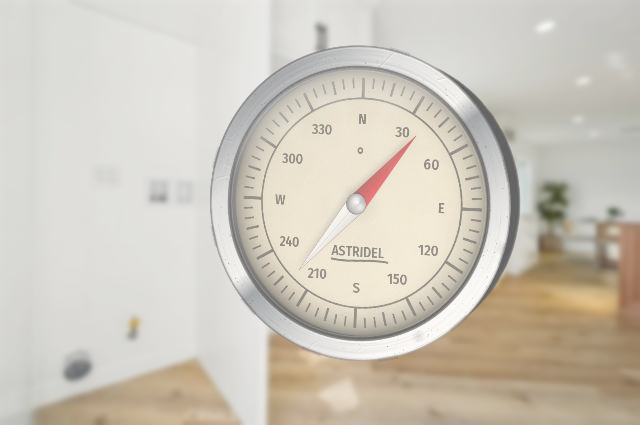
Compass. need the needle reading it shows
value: 40 °
